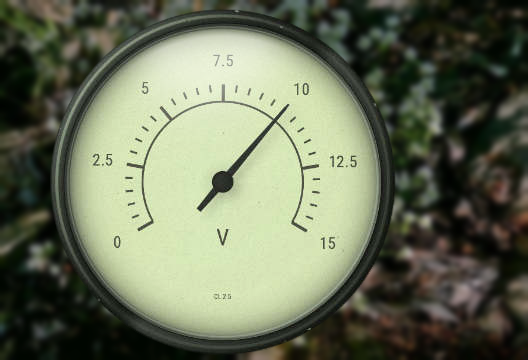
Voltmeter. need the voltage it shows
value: 10 V
